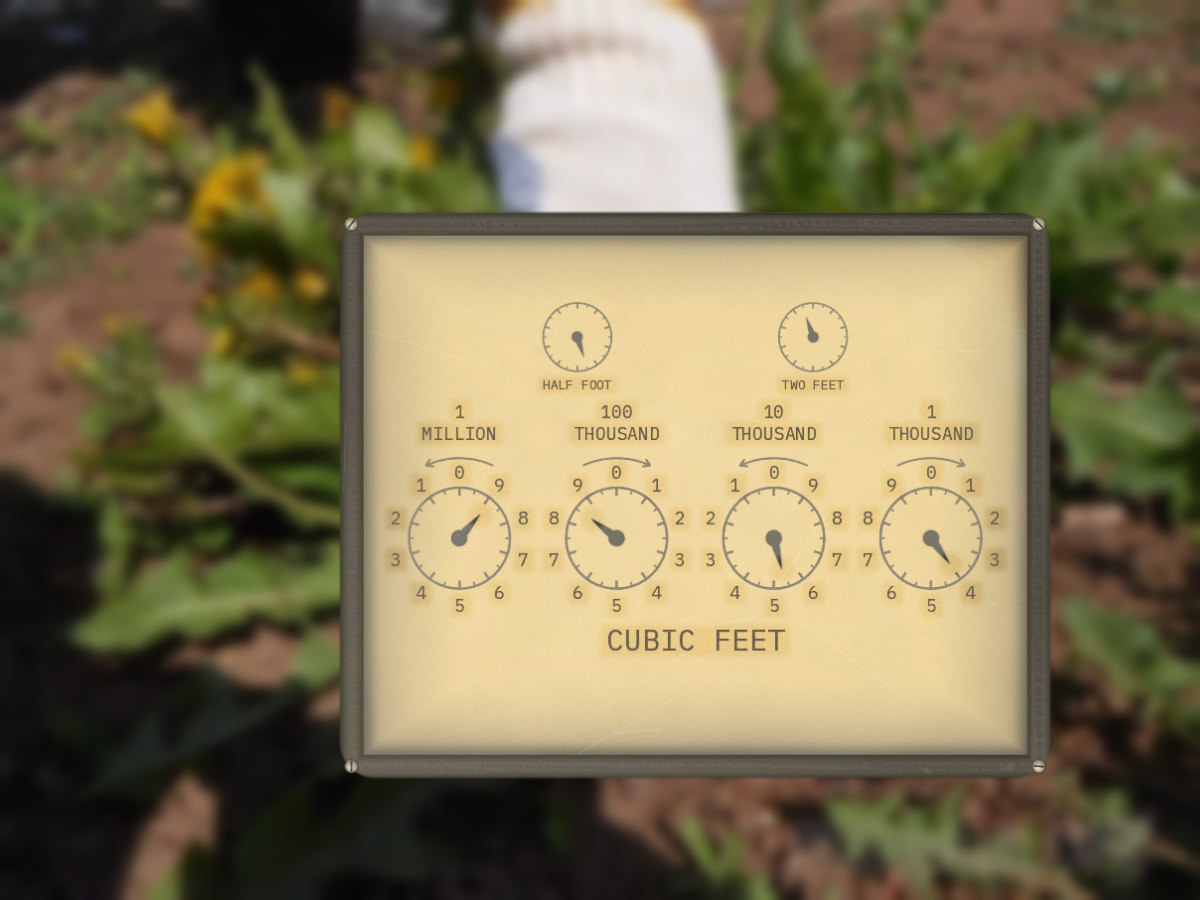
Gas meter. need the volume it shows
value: 885400 ft³
